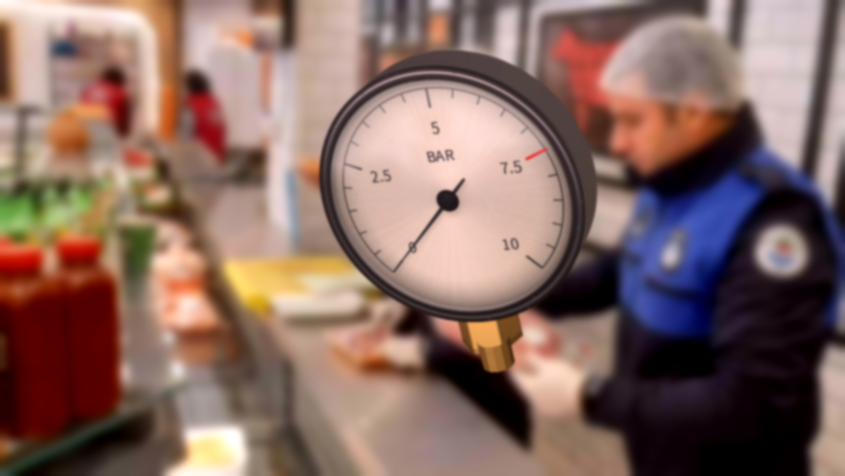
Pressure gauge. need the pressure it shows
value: 0 bar
